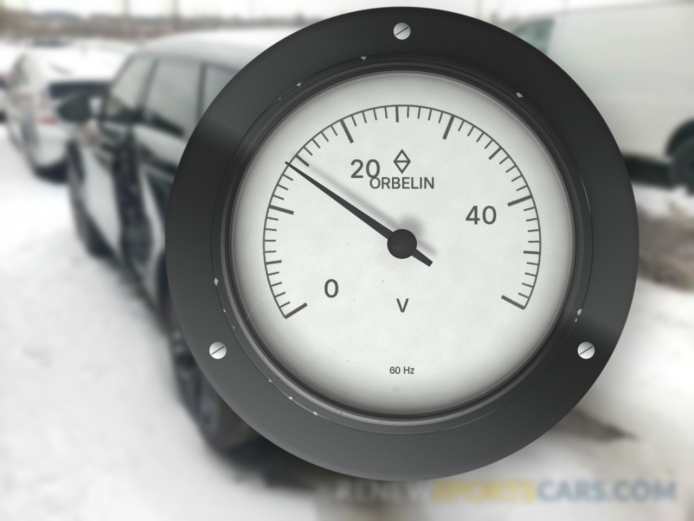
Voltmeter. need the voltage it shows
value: 14 V
